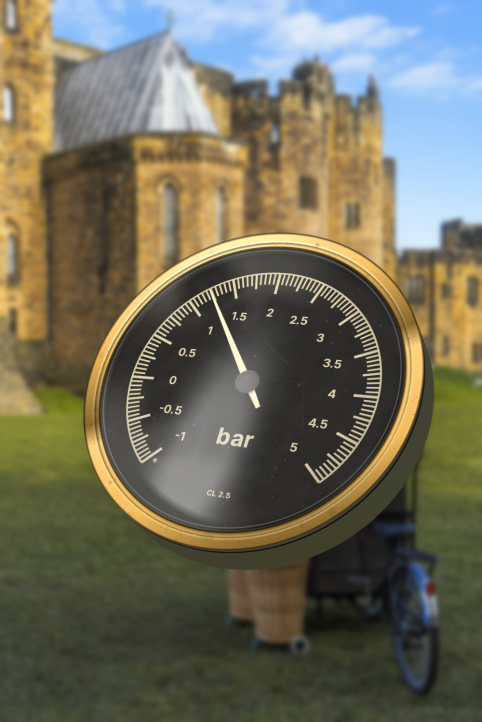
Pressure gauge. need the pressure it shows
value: 1.25 bar
